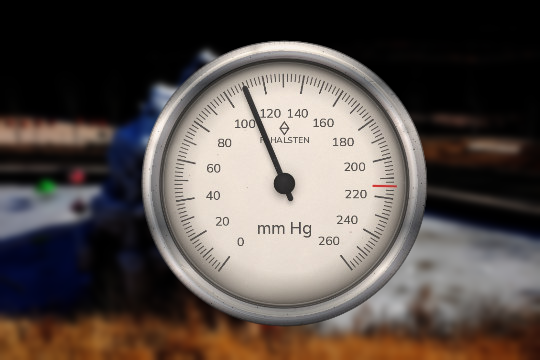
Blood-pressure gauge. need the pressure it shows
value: 110 mmHg
